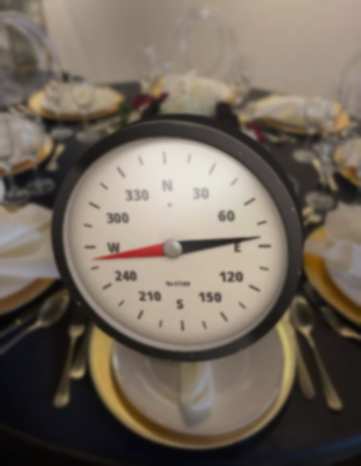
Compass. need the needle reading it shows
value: 262.5 °
